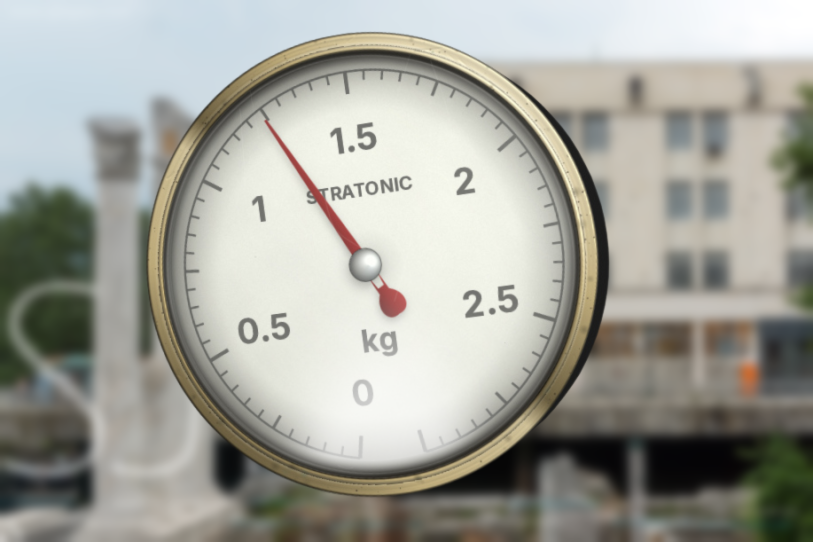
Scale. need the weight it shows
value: 1.25 kg
